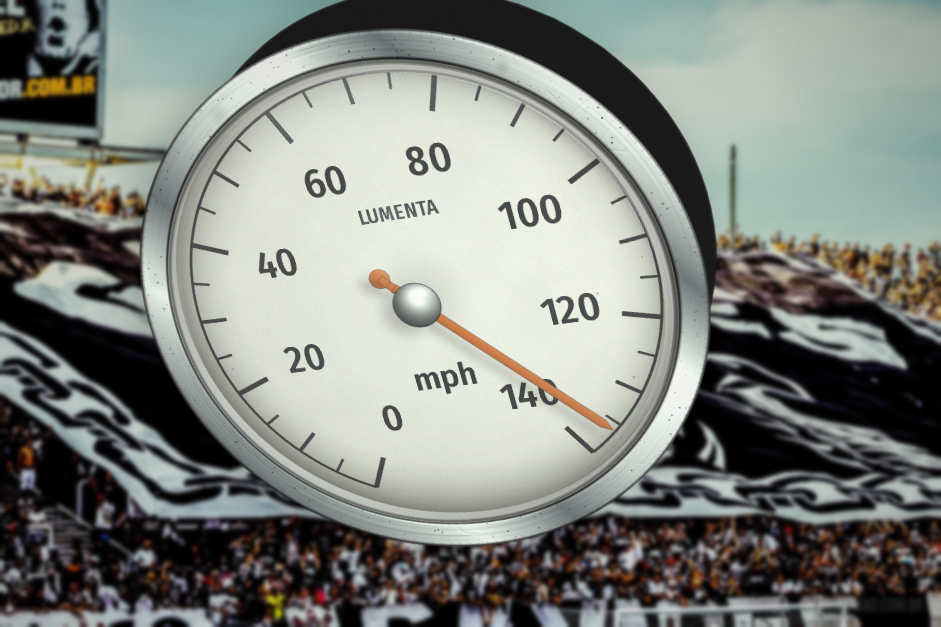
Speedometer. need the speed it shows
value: 135 mph
